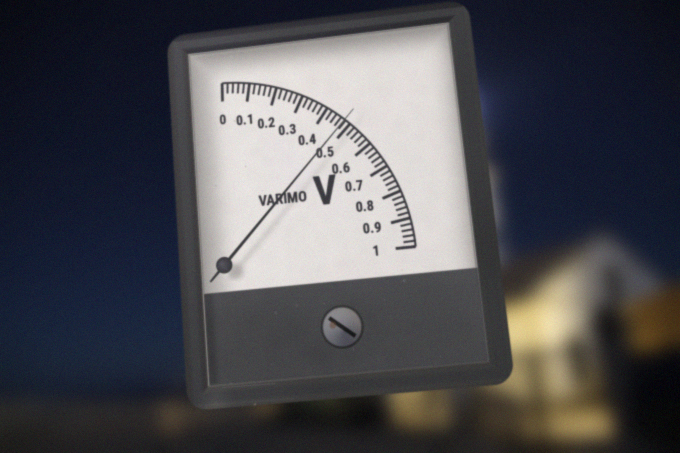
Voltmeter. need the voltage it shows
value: 0.48 V
